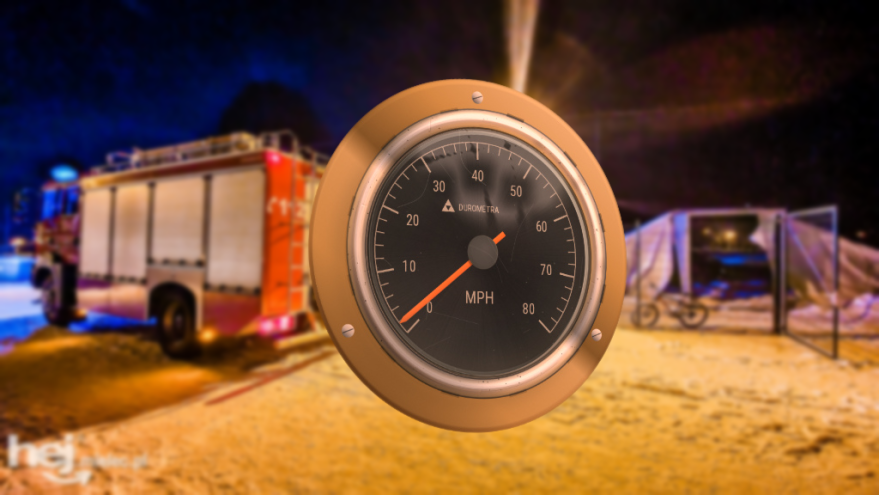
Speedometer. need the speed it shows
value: 2 mph
